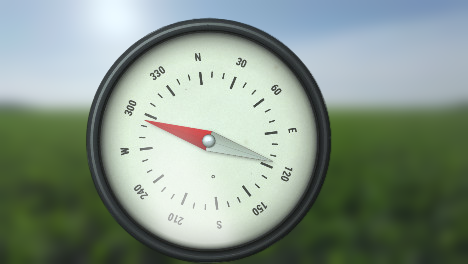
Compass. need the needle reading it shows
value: 295 °
